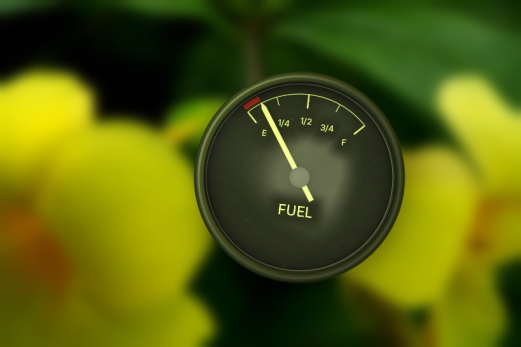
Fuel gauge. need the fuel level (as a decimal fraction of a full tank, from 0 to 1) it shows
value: 0.125
